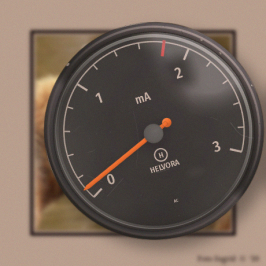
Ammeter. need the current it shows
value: 0.1 mA
